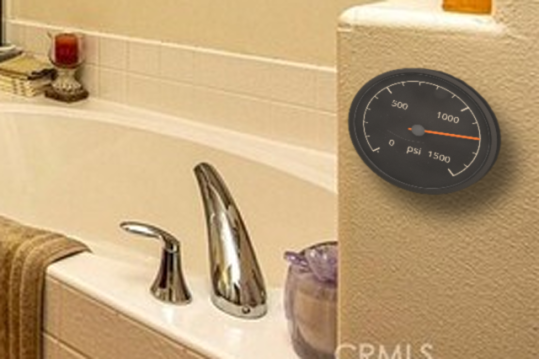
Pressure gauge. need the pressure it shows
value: 1200 psi
